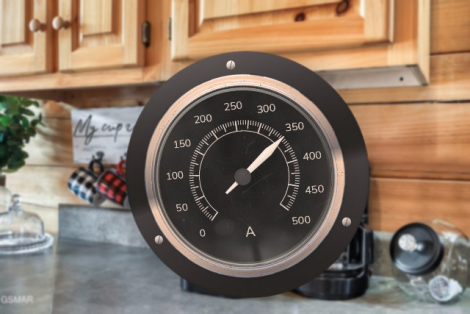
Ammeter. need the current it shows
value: 350 A
